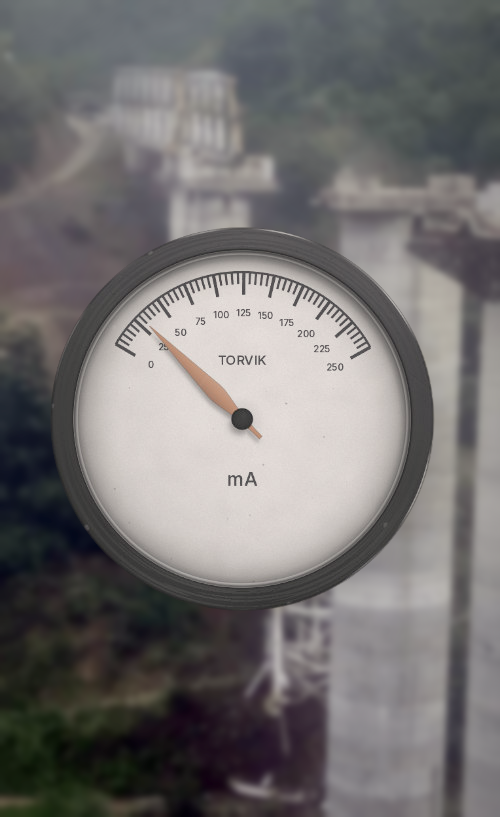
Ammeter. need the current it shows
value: 30 mA
